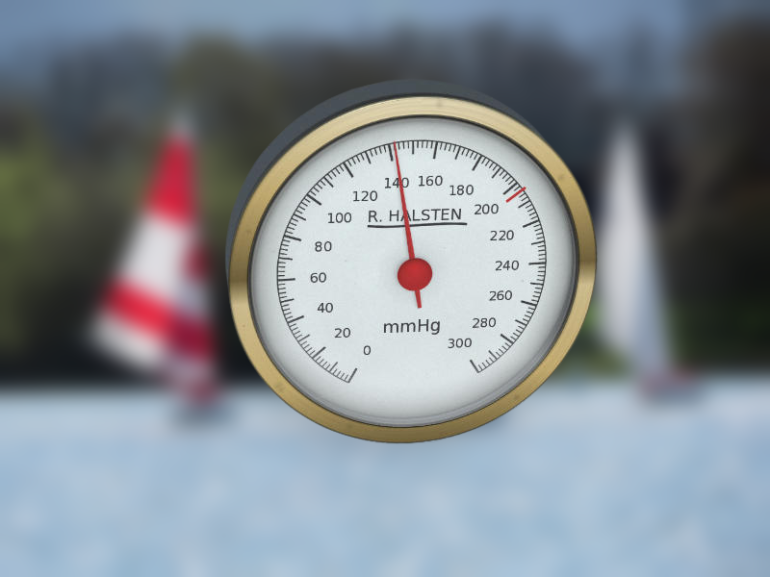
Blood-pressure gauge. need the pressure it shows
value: 142 mmHg
